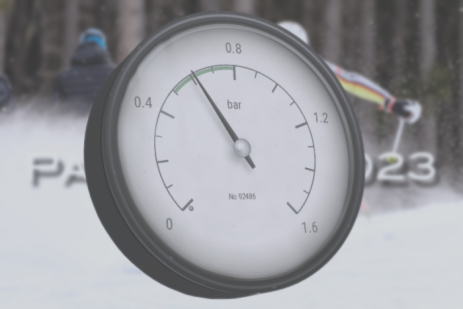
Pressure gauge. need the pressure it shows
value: 0.6 bar
